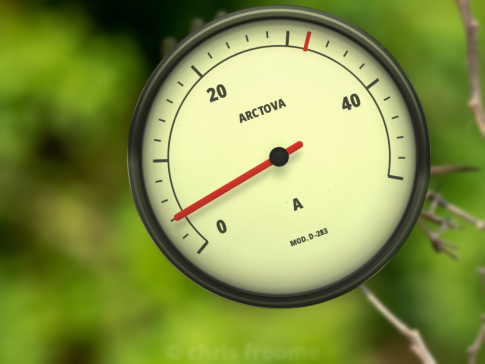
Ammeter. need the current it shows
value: 4 A
